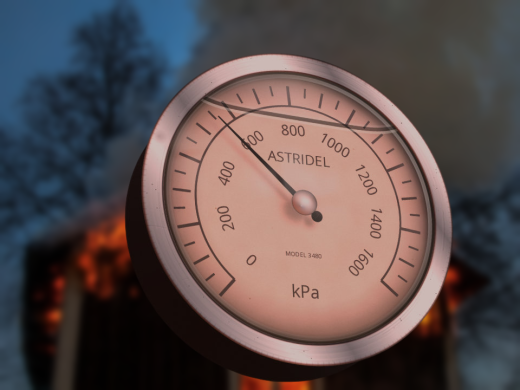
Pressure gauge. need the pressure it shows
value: 550 kPa
